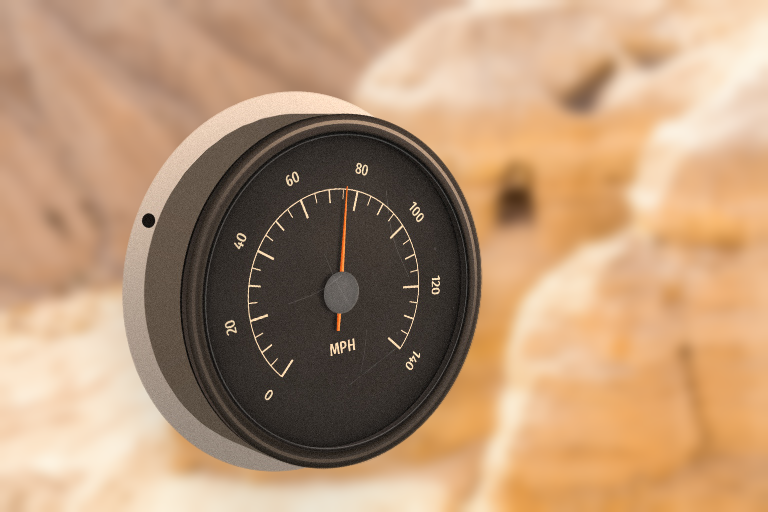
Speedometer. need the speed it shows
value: 75 mph
